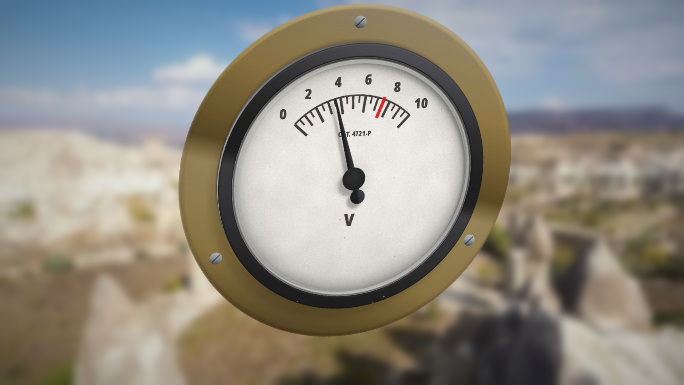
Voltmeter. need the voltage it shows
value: 3.5 V
